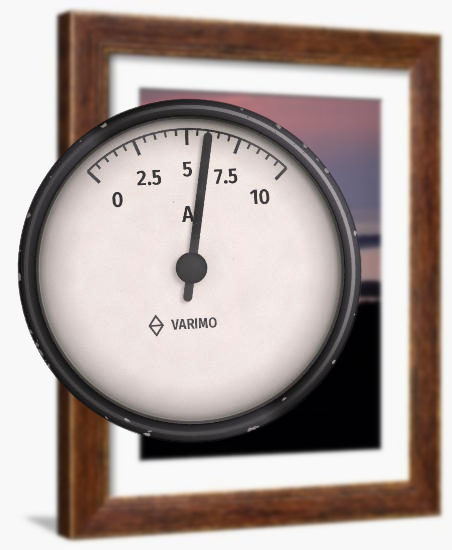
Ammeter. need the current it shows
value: 6 A
